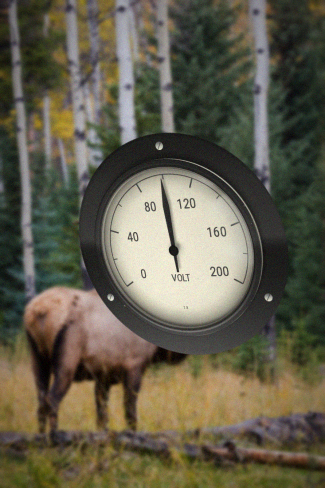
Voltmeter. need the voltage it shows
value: 100 V
